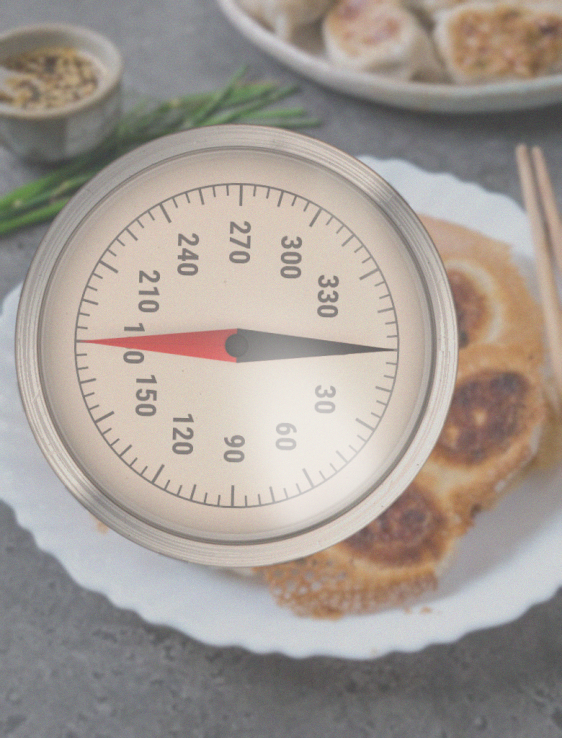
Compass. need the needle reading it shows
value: 180 °
